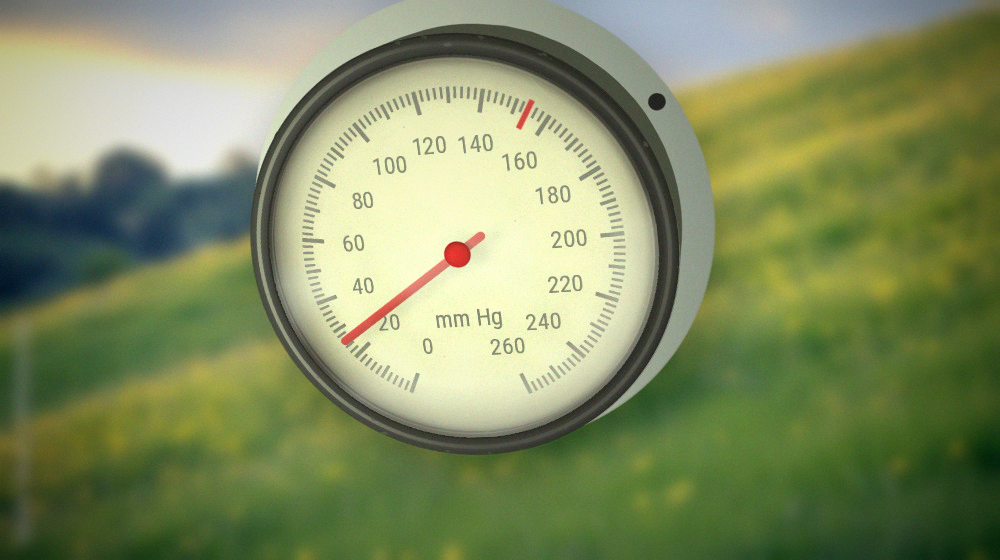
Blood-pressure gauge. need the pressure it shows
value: 26 mmHg
